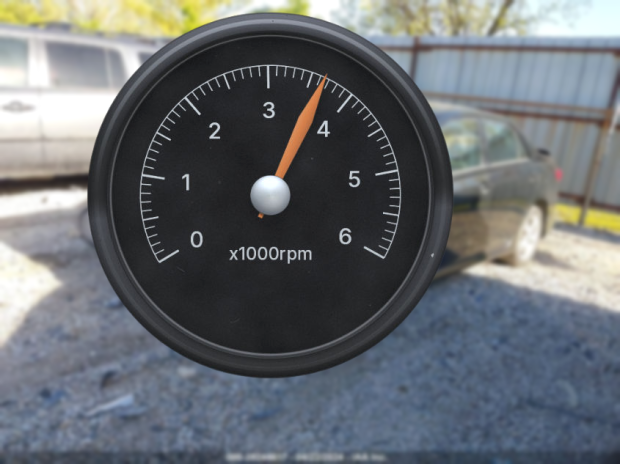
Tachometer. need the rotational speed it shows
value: 3650 rpm
